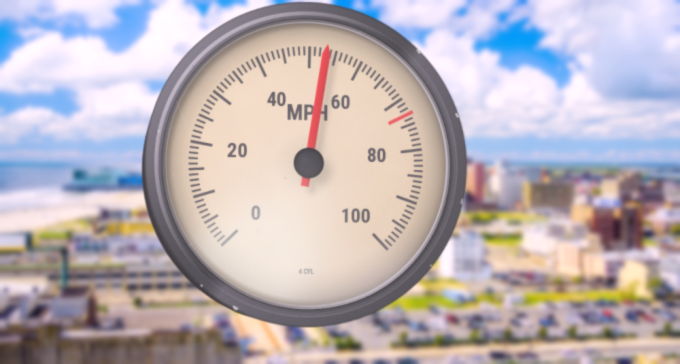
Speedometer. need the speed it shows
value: 53 mph
